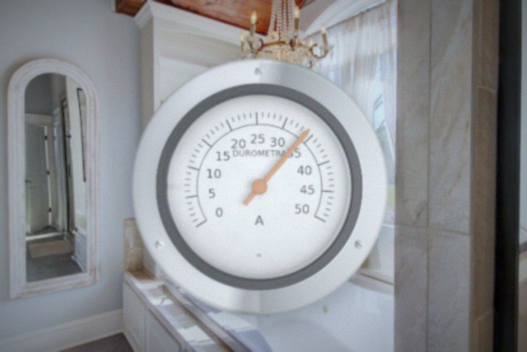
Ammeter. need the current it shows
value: 34 A
